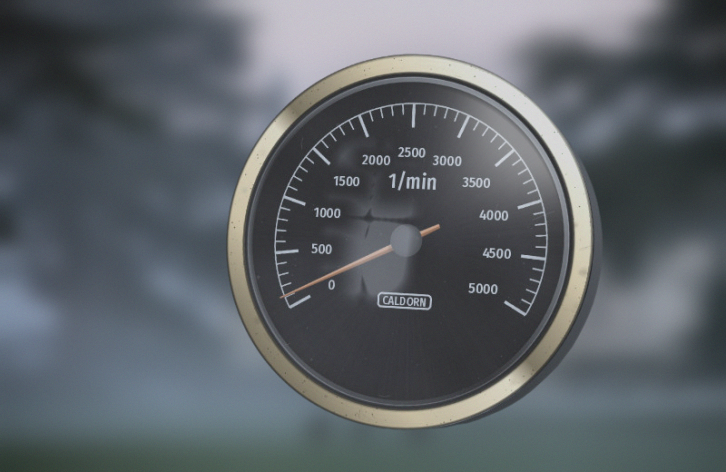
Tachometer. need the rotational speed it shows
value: 100 rpm
